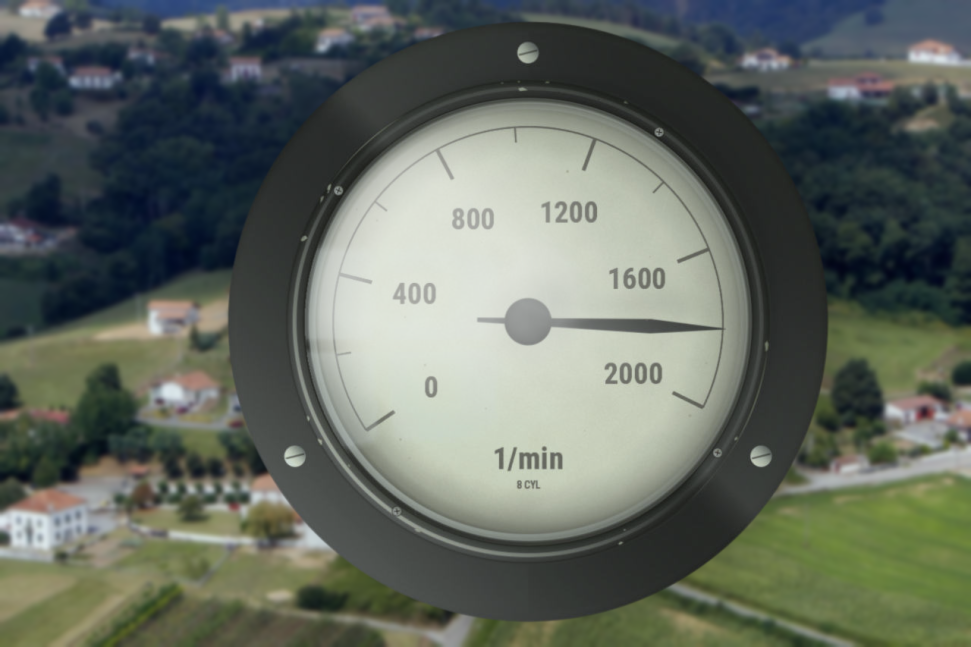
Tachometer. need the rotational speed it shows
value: 1800 rpm
